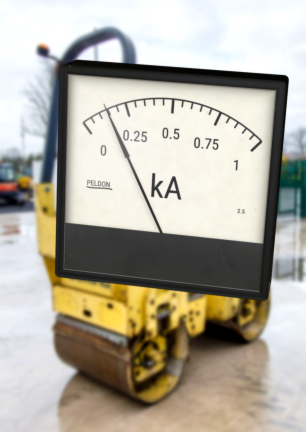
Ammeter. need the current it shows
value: 0.15 kA
